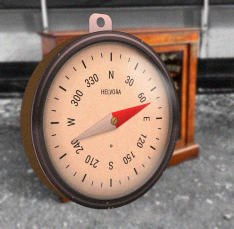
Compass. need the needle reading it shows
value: 70 °
